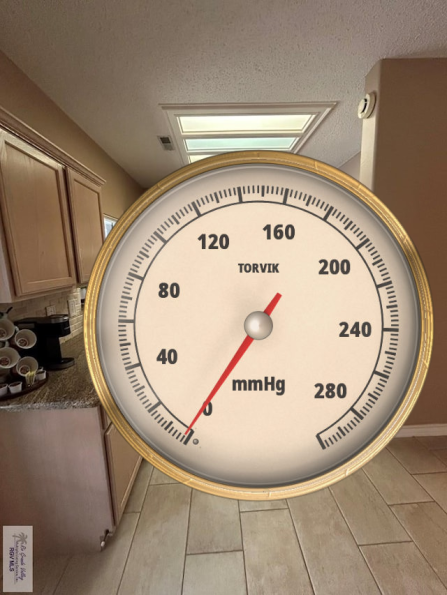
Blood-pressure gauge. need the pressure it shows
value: 2 mmHg
